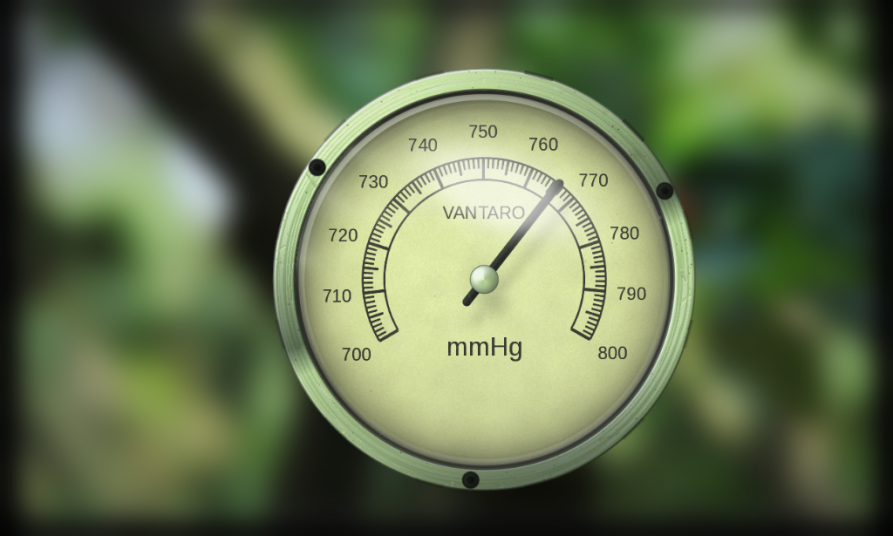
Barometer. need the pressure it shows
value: 766 mmHg
